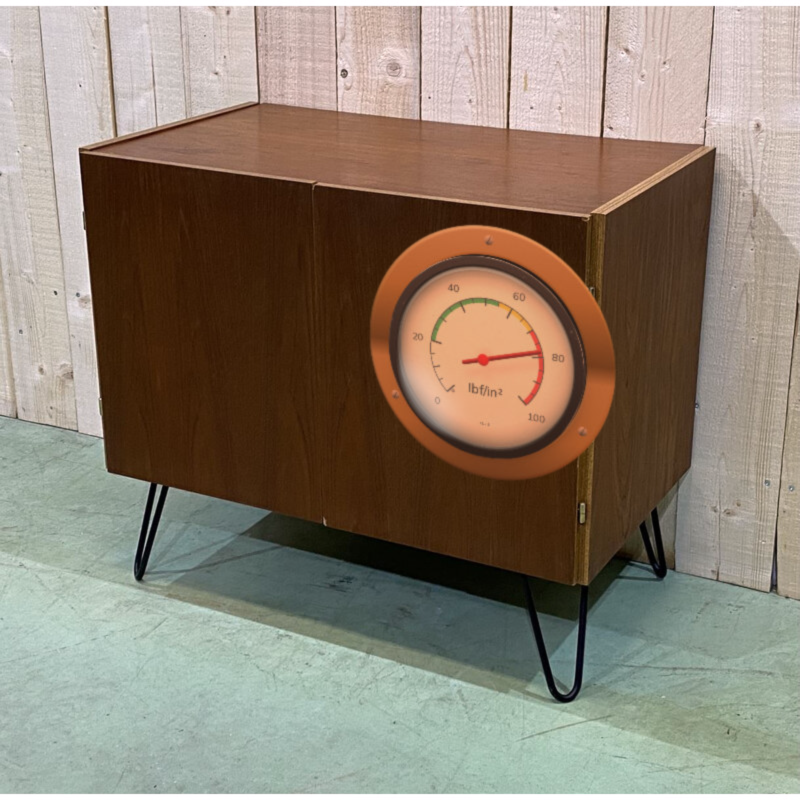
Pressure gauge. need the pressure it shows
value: 77.5 psi
